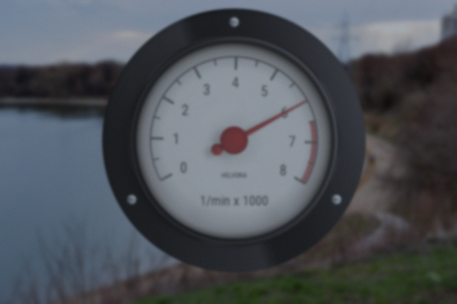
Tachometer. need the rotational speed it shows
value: 6000 rpm
